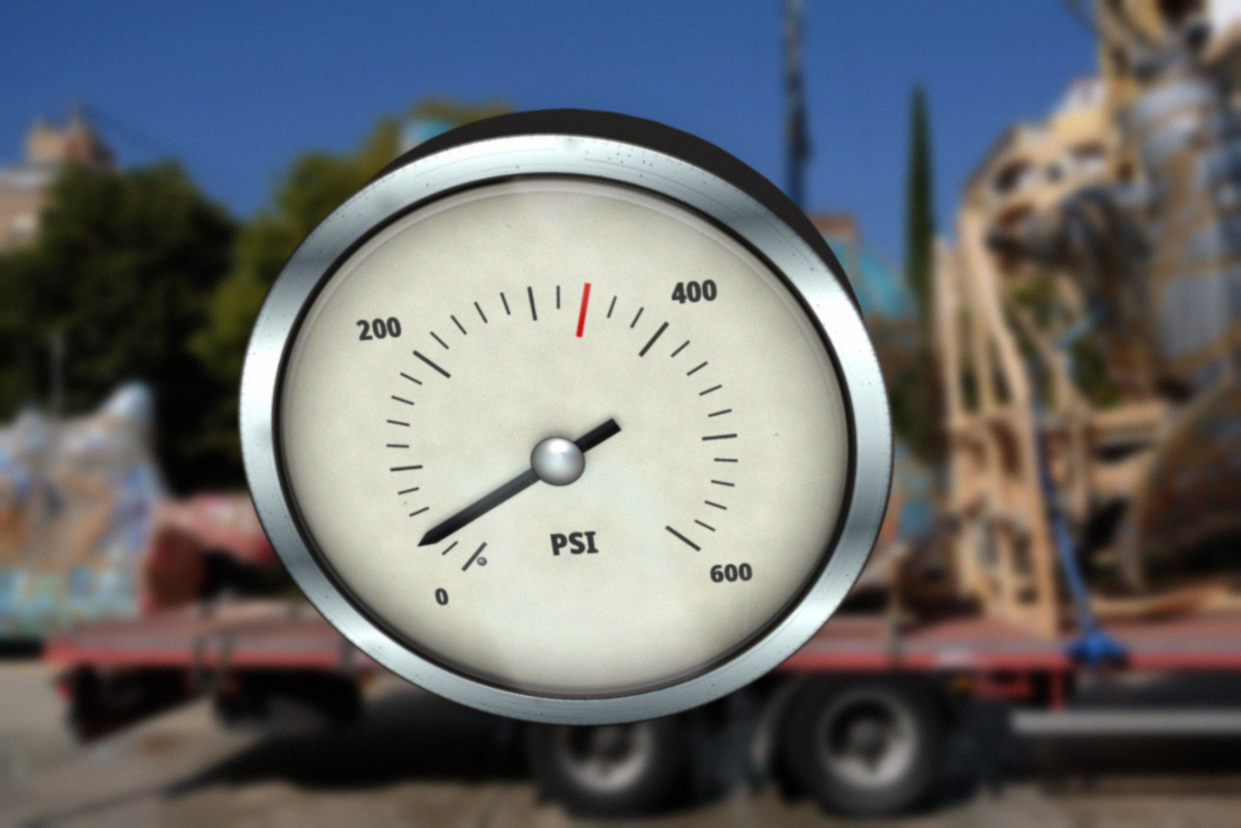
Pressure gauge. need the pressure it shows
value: 40 psi
